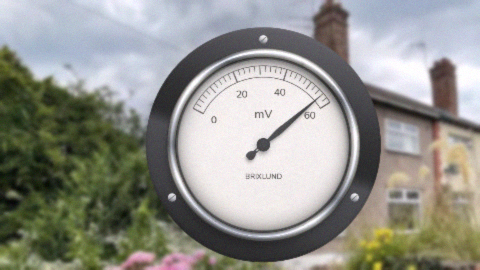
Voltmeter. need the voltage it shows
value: 56 mV
